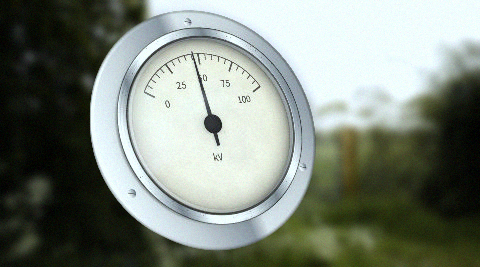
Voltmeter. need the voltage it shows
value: 45 kV
